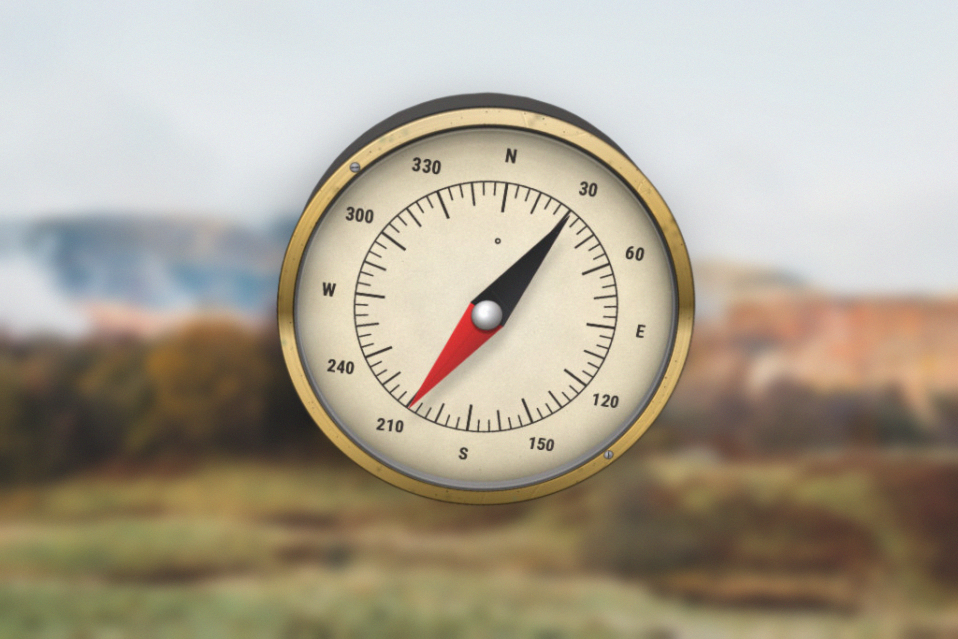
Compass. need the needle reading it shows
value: 210 °
